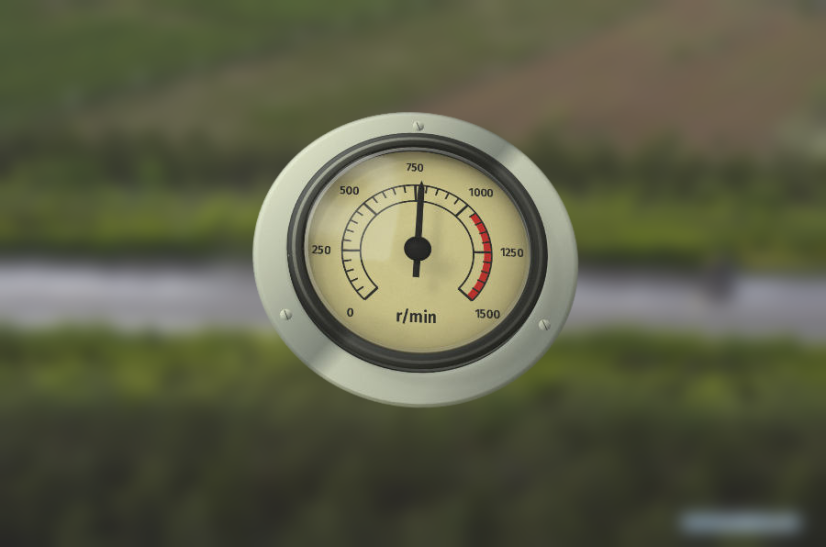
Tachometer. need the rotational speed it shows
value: 775 rpm
